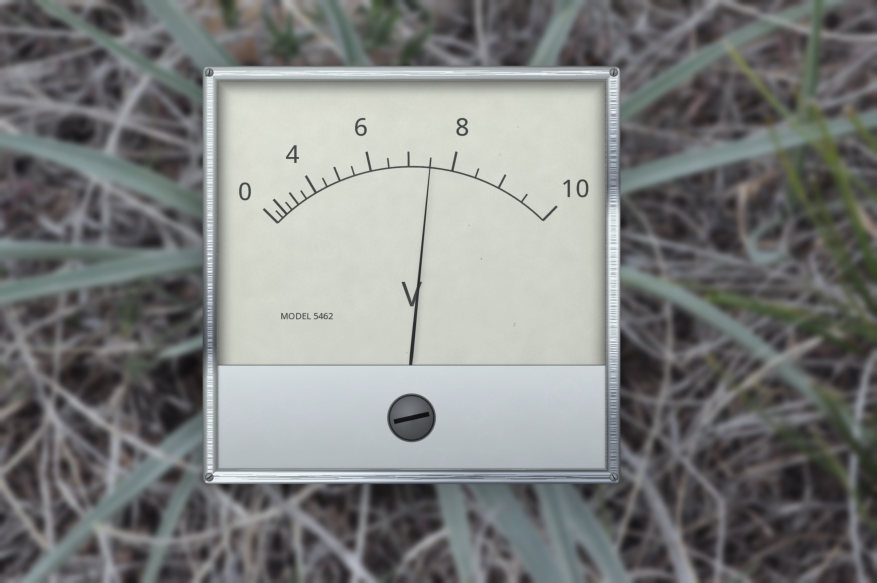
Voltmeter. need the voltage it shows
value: 7.5 V
